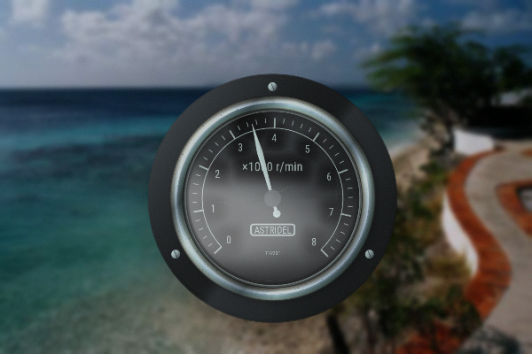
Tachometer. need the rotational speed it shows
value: 3500 rpm
